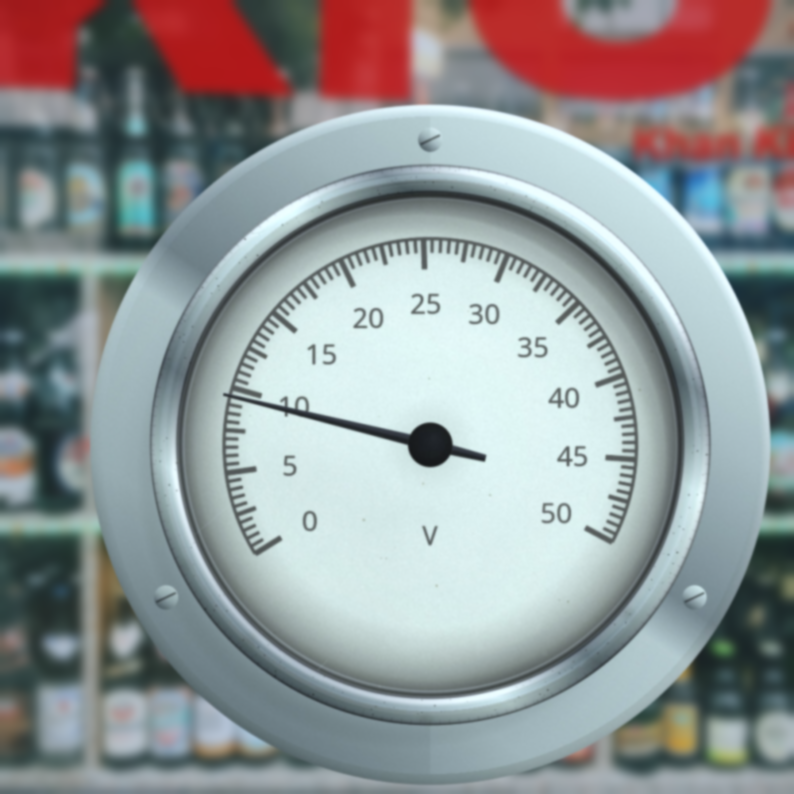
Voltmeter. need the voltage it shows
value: 9.5 V
